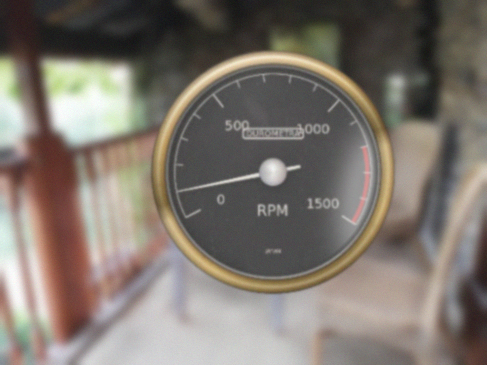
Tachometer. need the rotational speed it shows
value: 100 rpm
